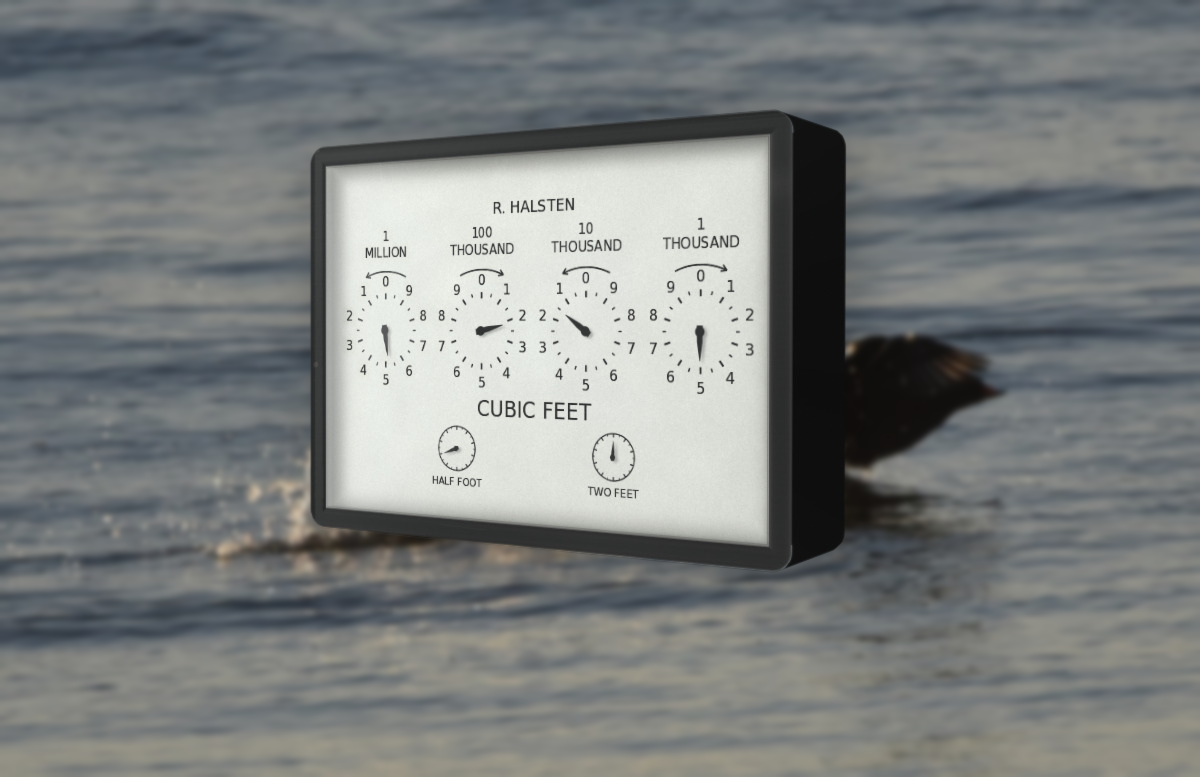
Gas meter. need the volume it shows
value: 521500 ft³
